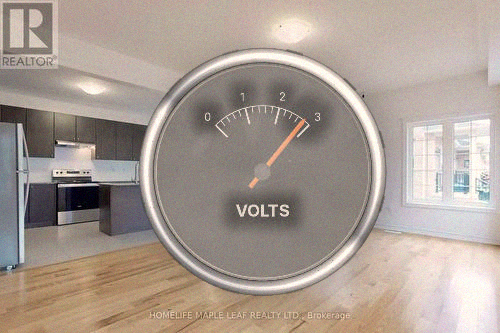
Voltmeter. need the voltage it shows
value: 2.8 V
